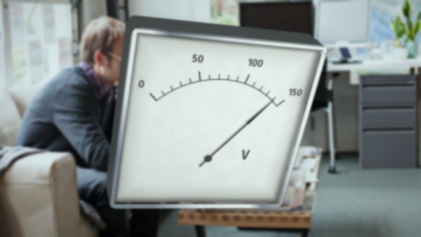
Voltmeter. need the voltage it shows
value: 140 V
